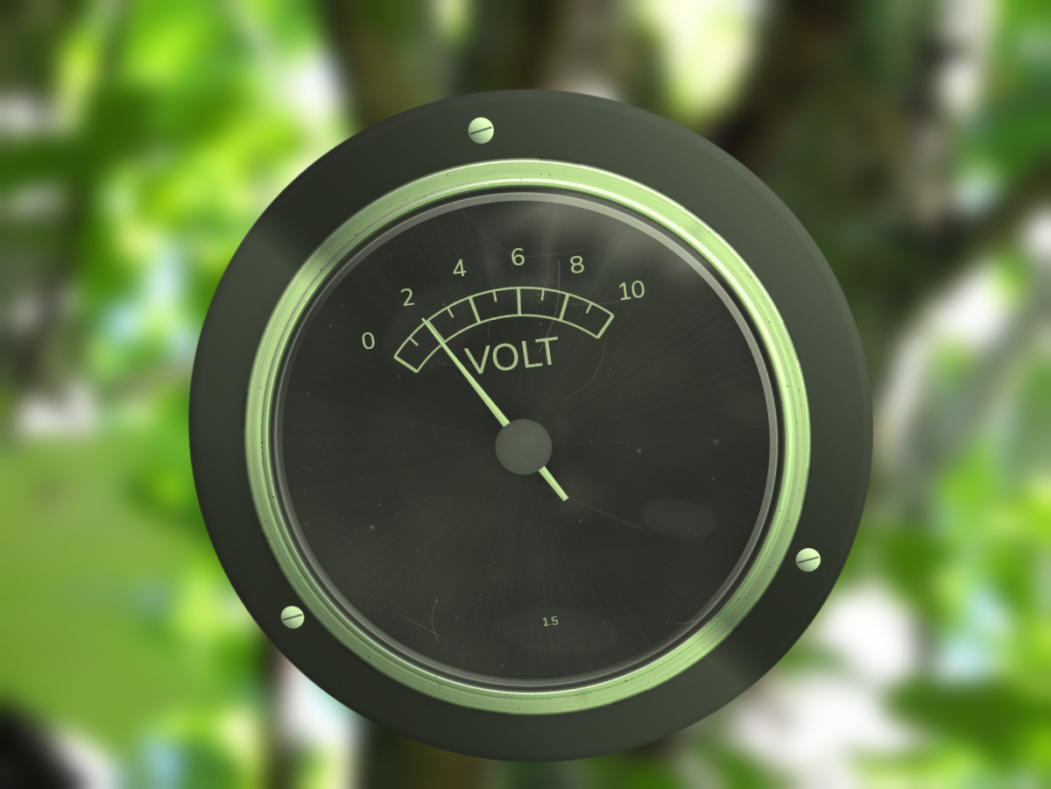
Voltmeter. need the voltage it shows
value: 2 V
